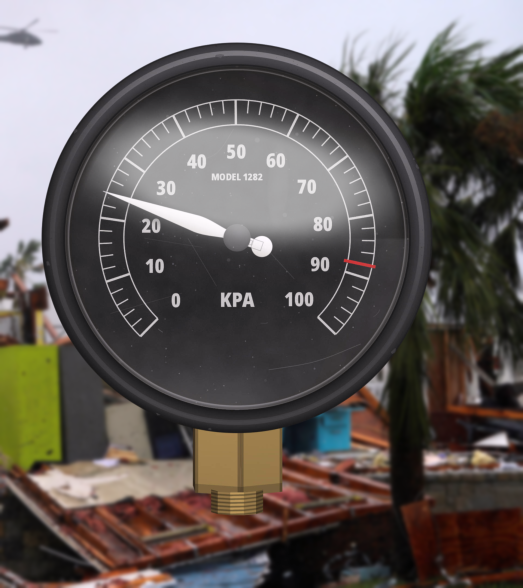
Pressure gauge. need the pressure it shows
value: 24 kPa
